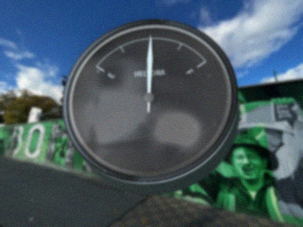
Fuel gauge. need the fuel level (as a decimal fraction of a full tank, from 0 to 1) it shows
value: 0.5
